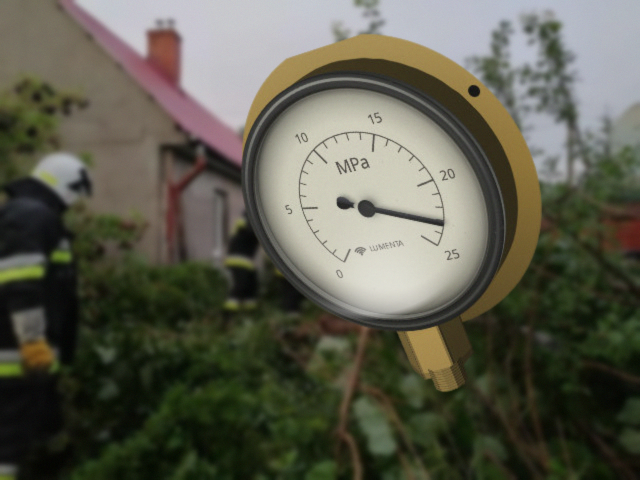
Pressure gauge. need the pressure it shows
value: 23 MPa
